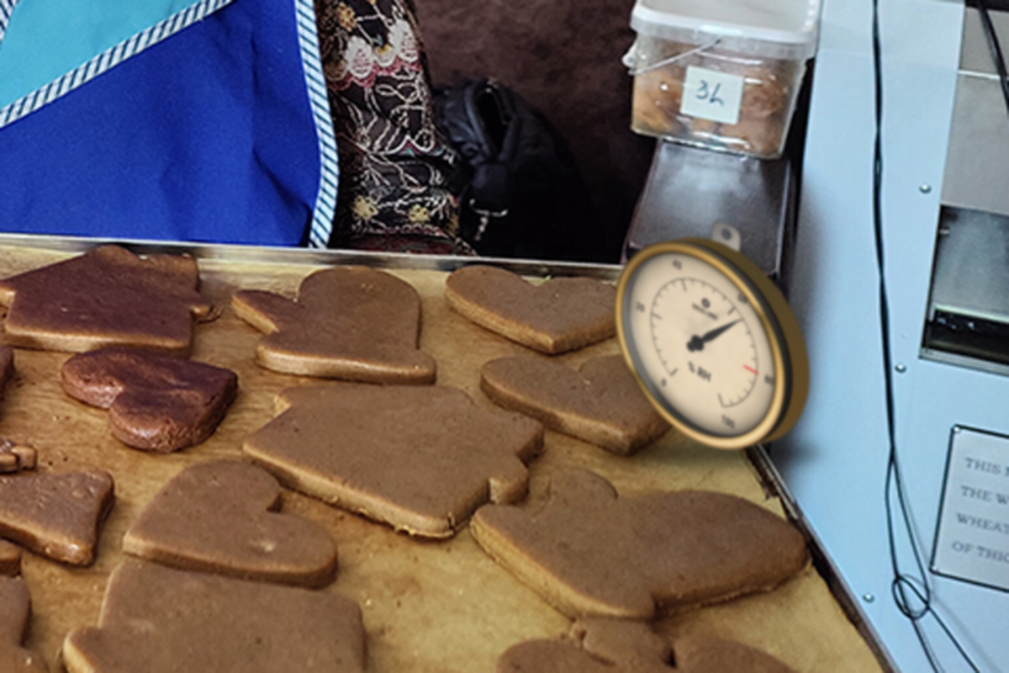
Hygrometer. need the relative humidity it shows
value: 64 %
